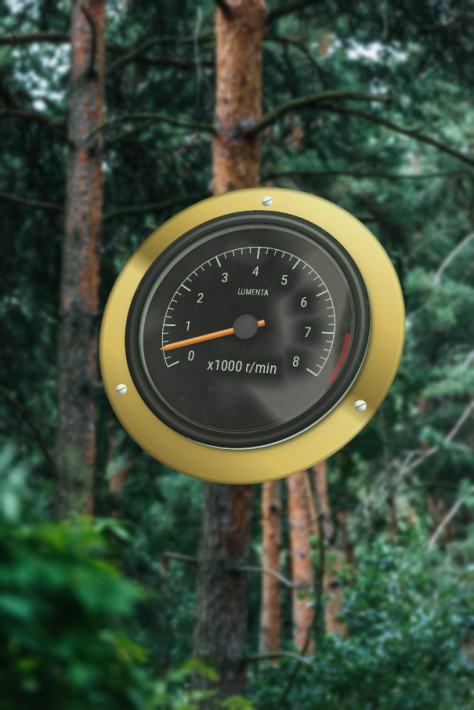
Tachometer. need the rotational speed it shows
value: 400 rpm
